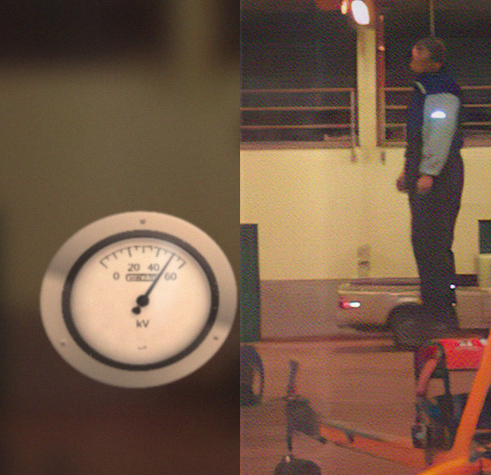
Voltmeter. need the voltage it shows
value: 50 kV
